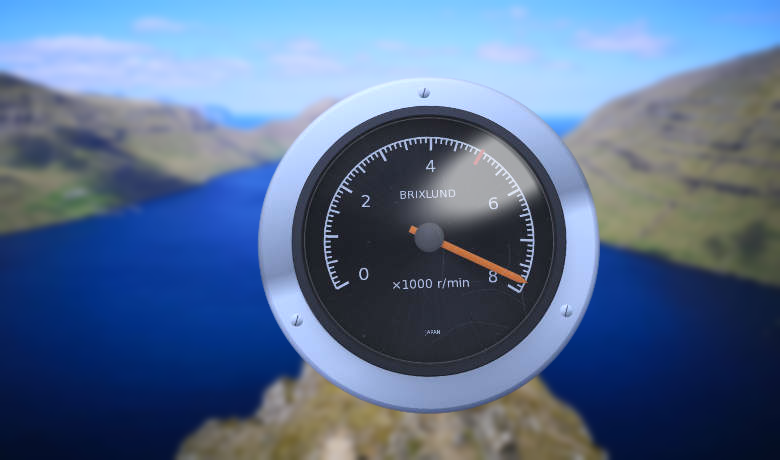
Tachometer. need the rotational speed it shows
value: 7800 rpm
